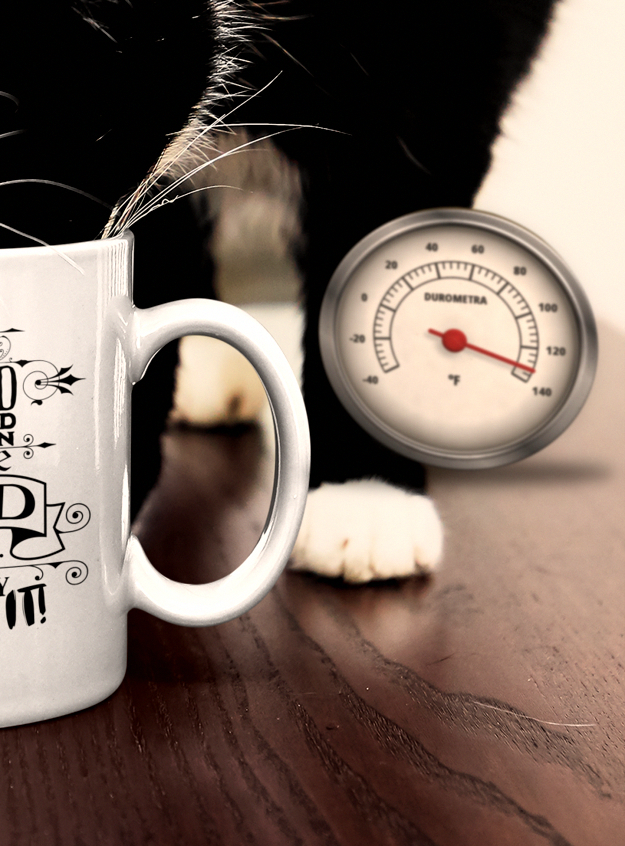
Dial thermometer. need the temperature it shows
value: 132 °F
